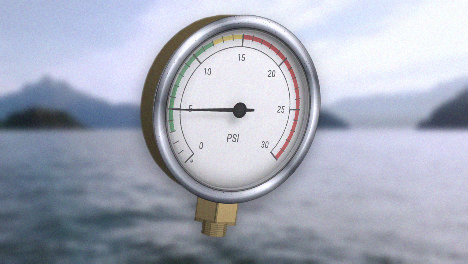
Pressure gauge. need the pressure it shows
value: 5 psi
